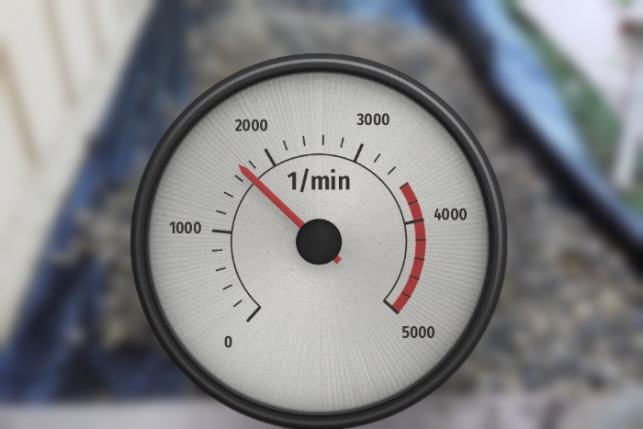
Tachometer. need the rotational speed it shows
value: 1700 rpm
